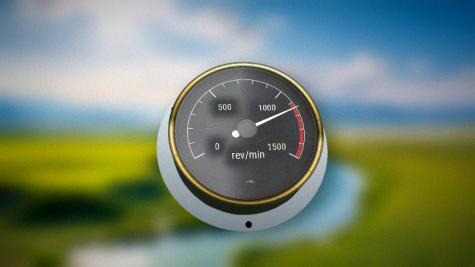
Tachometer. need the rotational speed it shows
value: 1150 rpm
